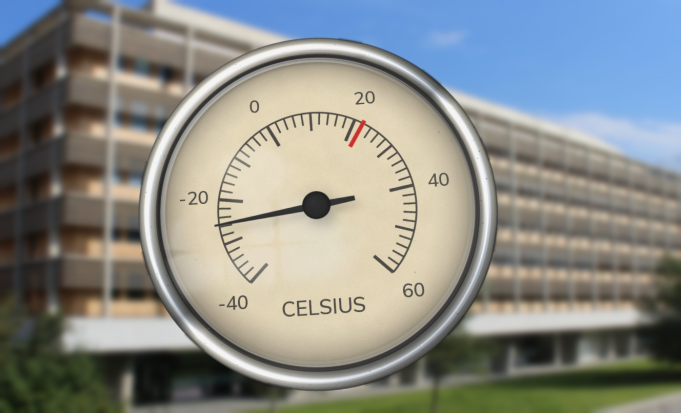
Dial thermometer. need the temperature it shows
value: -26 °C
